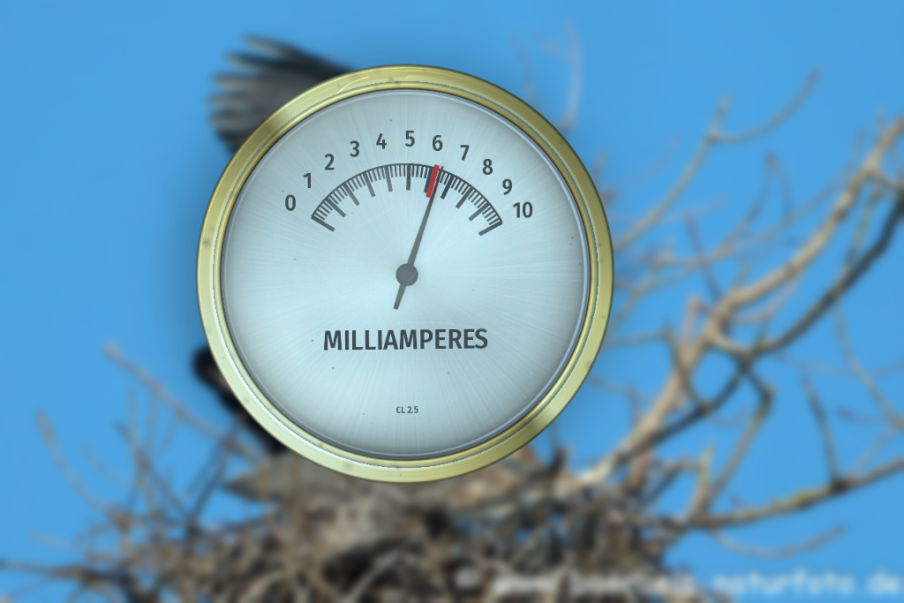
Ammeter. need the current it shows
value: 6.4 mA
